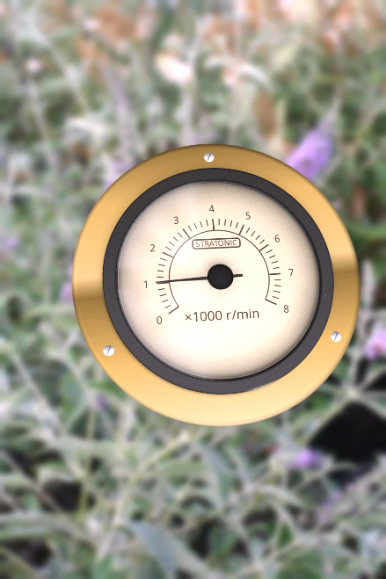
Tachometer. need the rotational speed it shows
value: 1000 rpm
